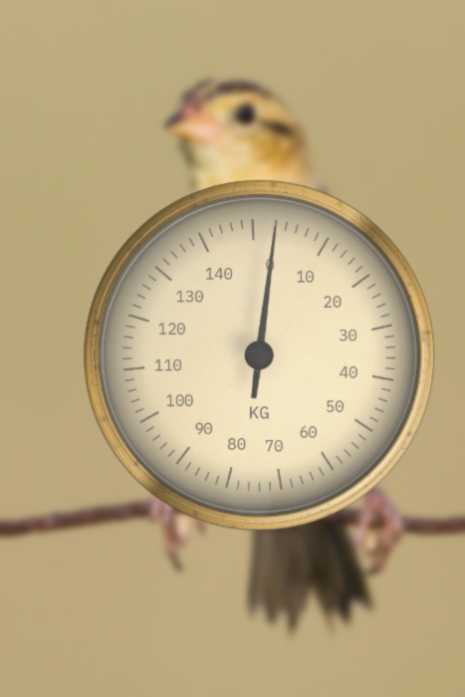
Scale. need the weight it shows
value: 0 kg
